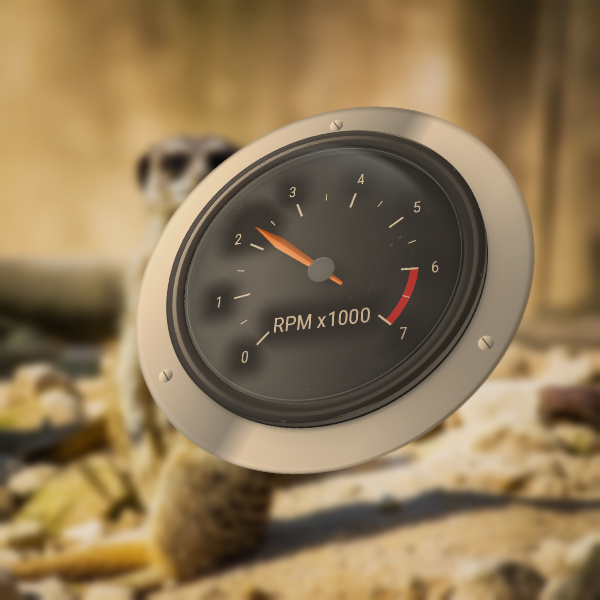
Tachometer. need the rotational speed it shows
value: 2250 rpm
